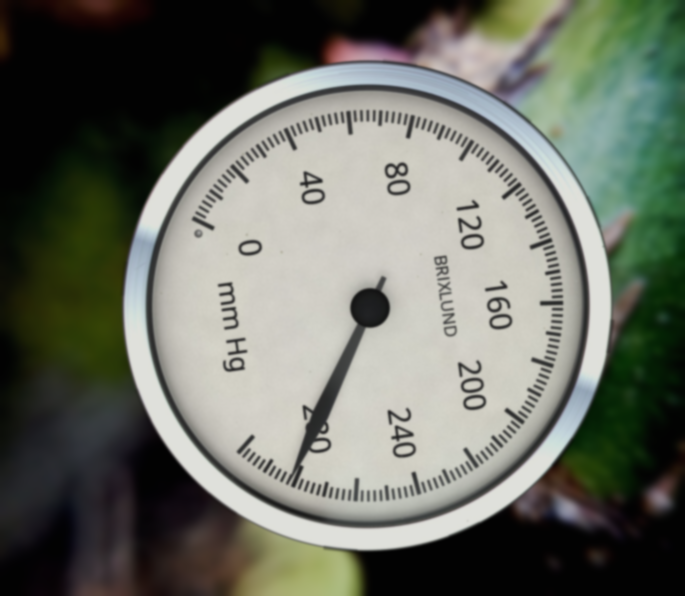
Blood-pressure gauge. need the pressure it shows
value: 282 mmHg
